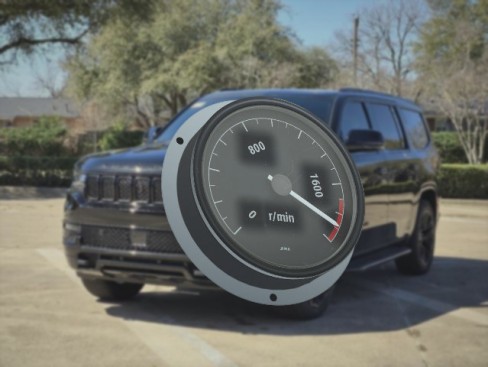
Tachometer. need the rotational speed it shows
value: 1900 rpm
